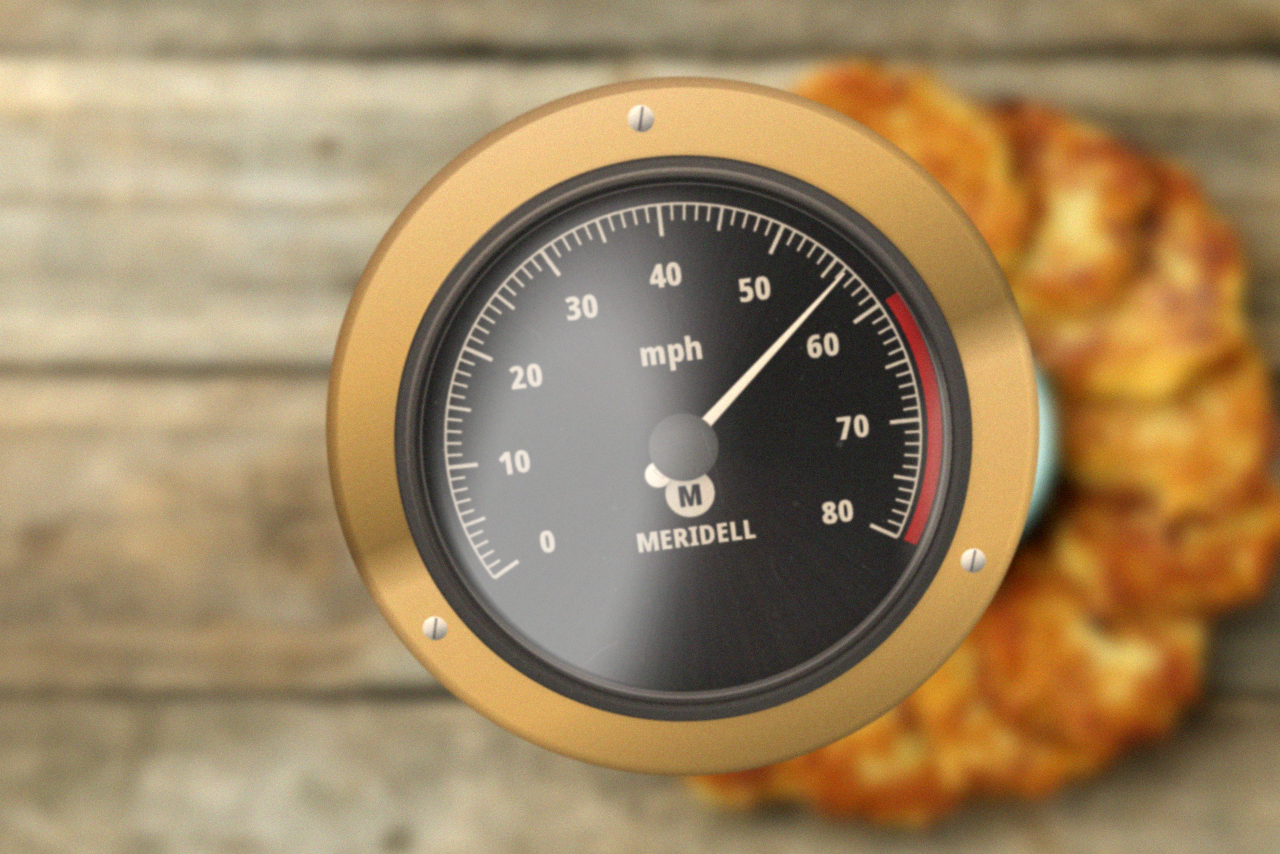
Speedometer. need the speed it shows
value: 56 mph
